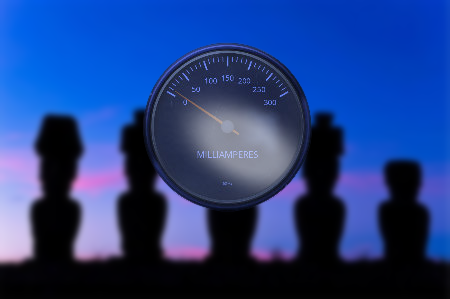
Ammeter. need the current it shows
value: 10 mA
